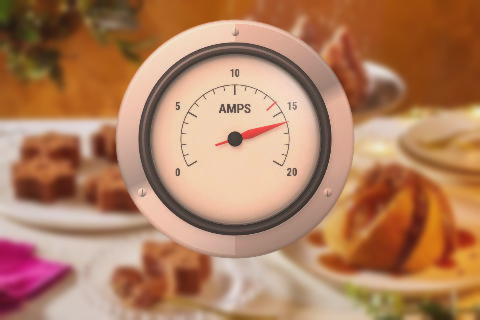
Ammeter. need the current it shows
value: 16 A
